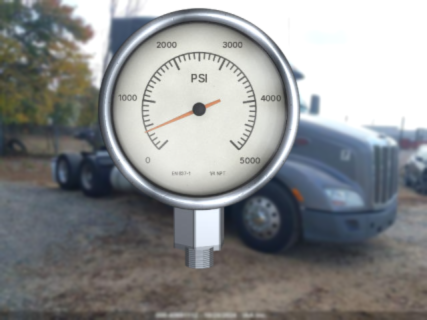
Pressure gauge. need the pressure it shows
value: 400 psi
